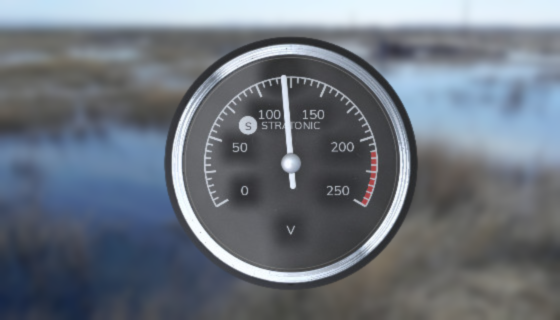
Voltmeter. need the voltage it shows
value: 120 V
